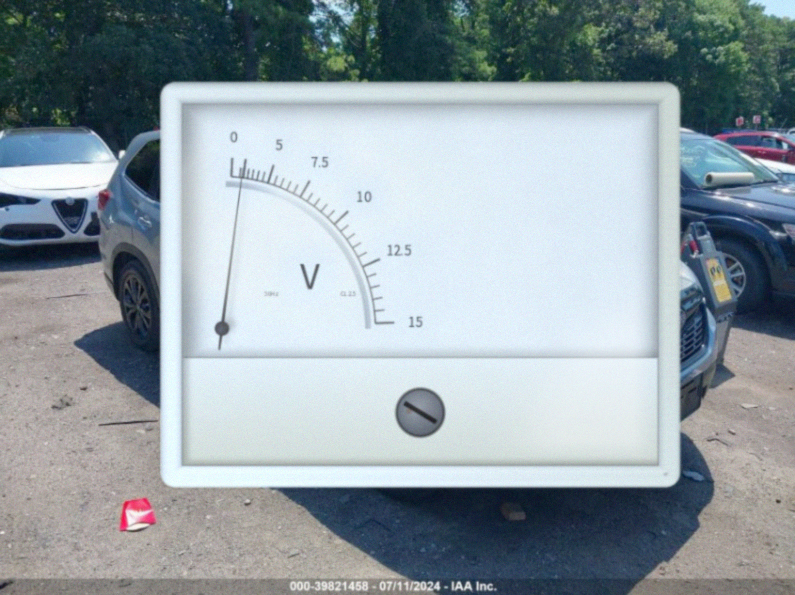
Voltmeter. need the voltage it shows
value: 2.5 V
